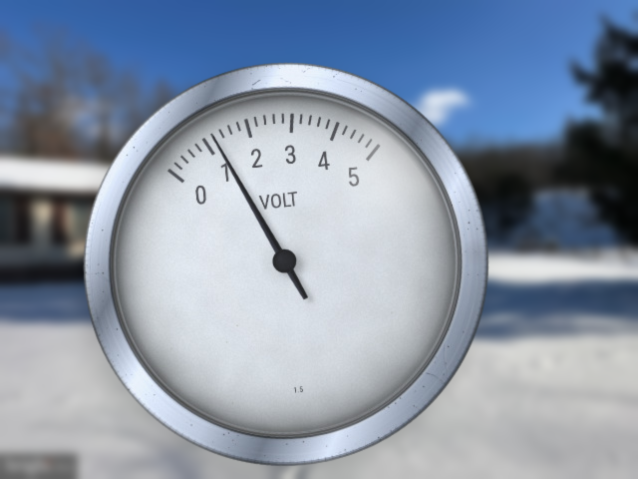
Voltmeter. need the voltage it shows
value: 1.2 V
